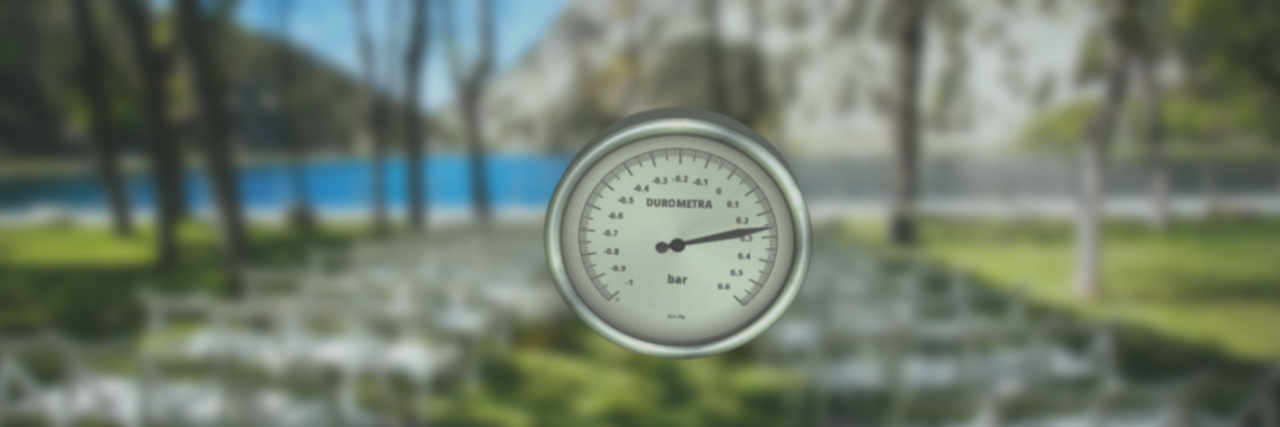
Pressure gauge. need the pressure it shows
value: 0.25 bar
